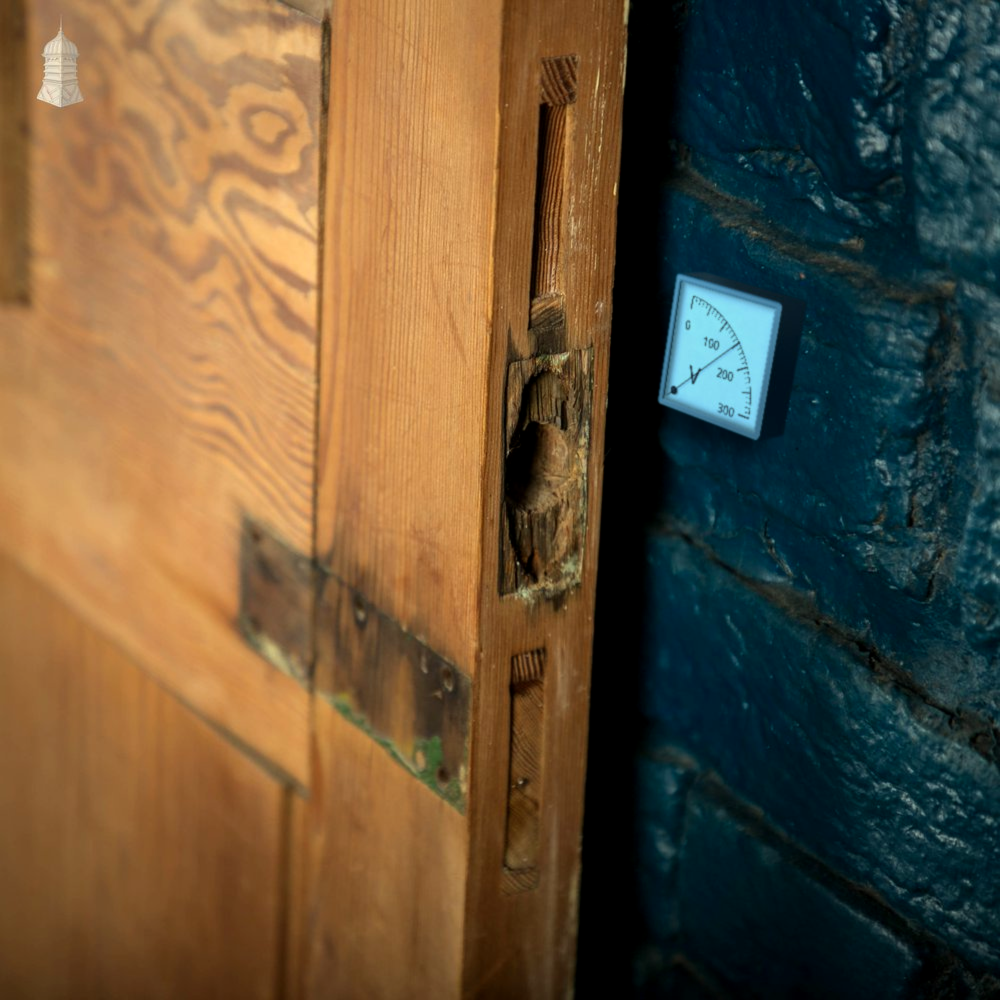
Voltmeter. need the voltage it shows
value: 150 V
